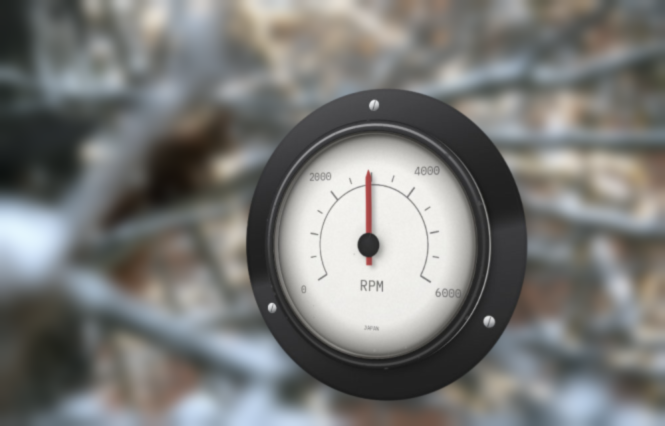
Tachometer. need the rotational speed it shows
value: 3000 rpm
